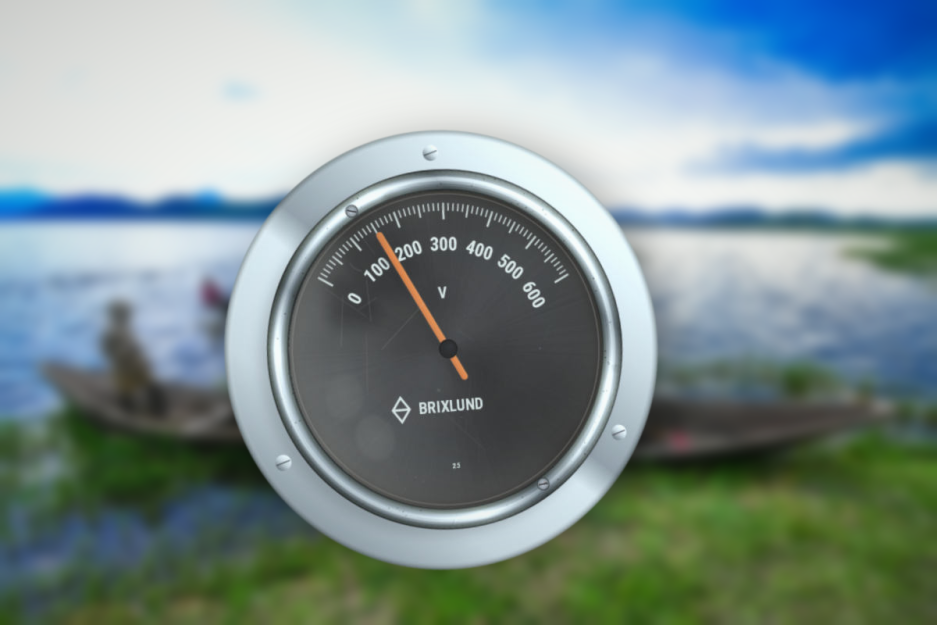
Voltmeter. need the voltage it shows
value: 150 V
